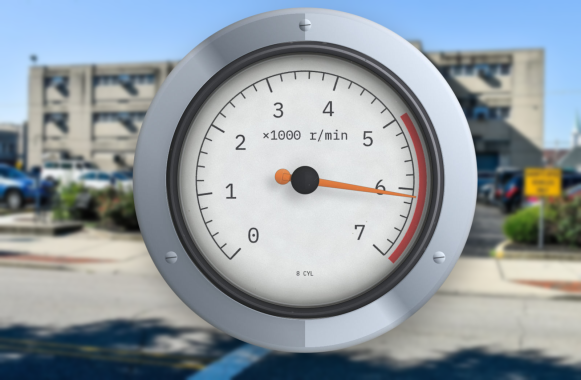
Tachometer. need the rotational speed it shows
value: 6100 rpm
